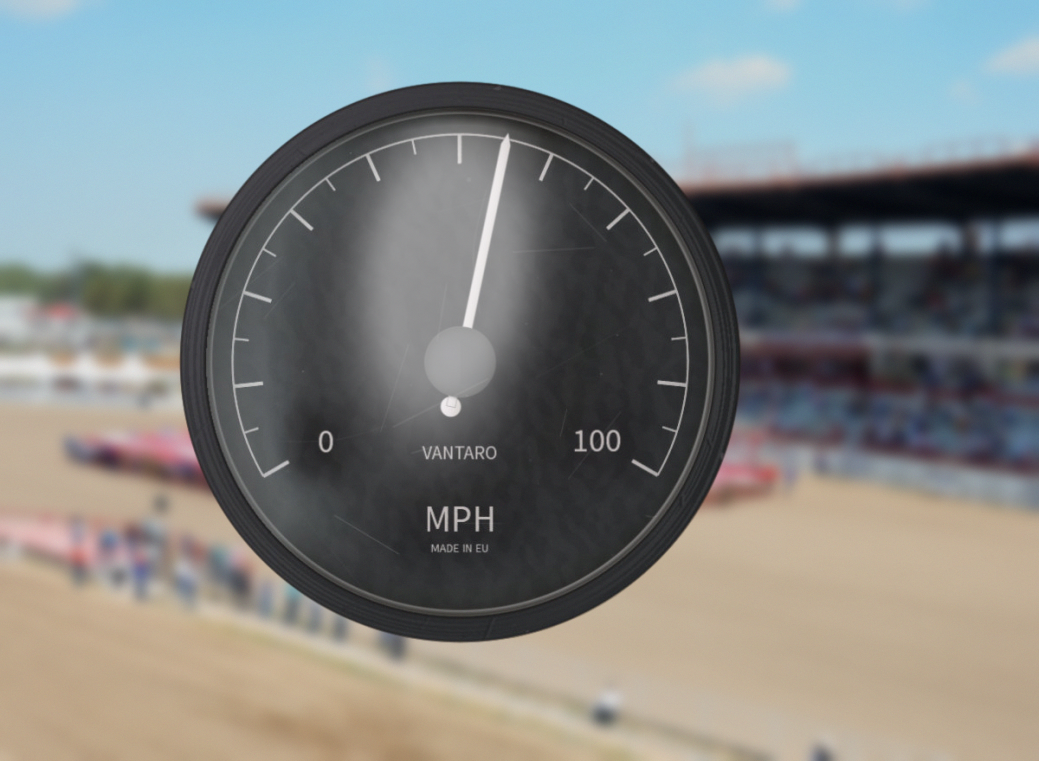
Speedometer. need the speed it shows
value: 55 mph
